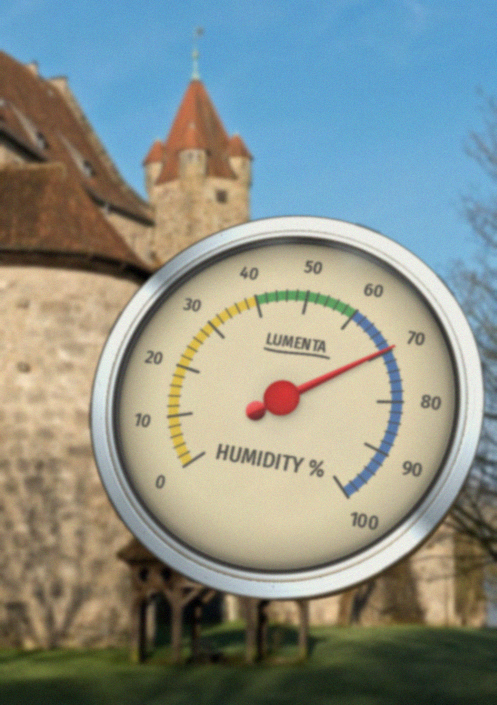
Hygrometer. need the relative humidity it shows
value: 70 %
